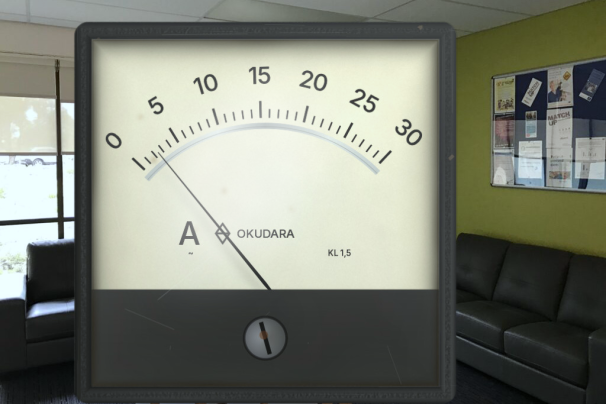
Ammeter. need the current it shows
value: 2.5 A
